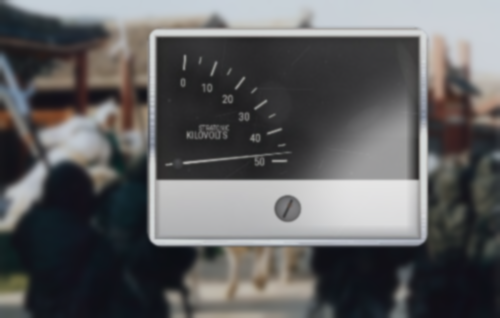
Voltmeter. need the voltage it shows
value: 47.5 kV
